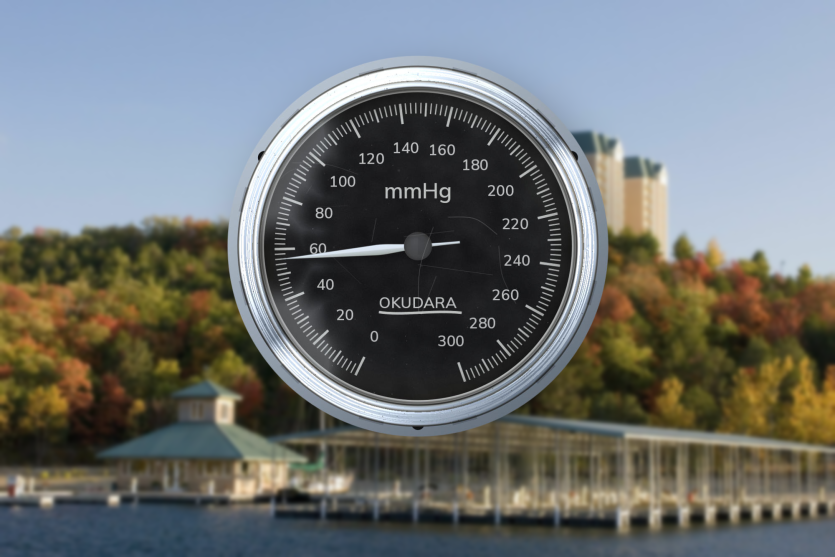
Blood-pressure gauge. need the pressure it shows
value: 56 mmHg
